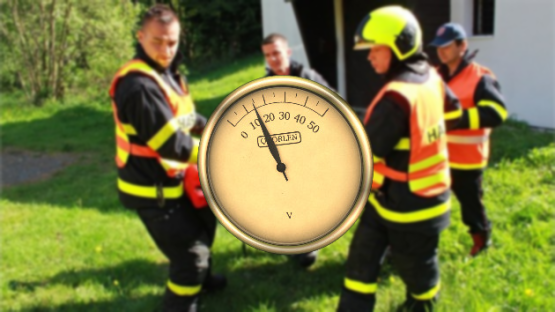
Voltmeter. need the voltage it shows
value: 15 V
